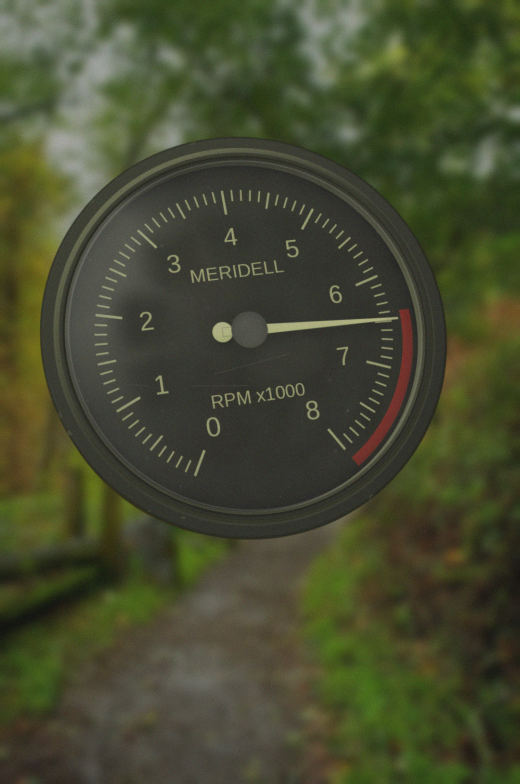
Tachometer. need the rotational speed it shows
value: 6500 rpm
